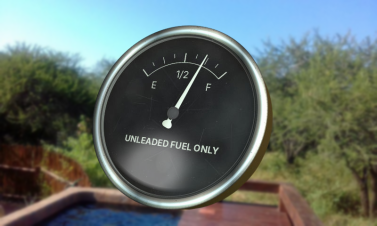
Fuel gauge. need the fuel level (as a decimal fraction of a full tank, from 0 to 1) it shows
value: 0.75
